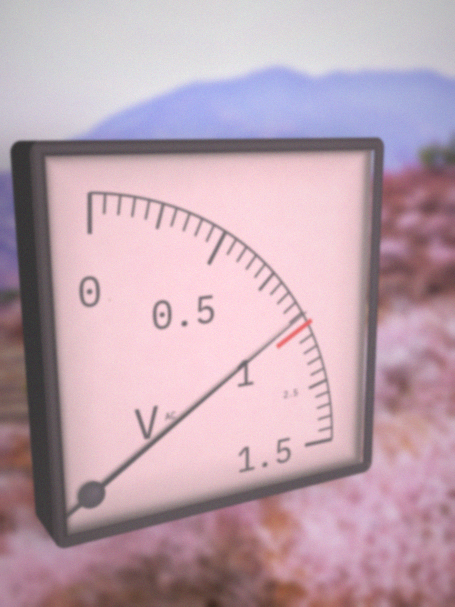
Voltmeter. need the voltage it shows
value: 0.95 V
